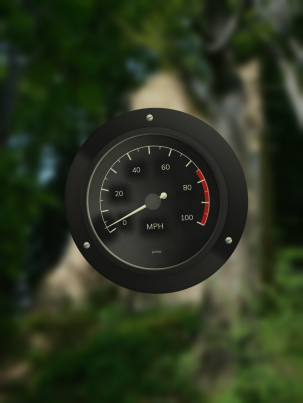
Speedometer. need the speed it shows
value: 2.5 mph
